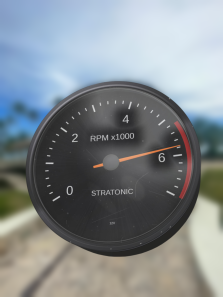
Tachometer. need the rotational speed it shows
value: 5800 rpm
